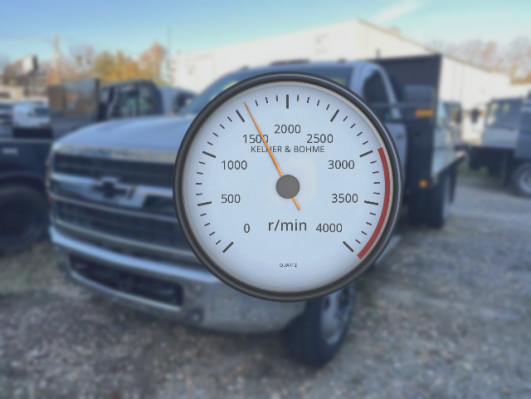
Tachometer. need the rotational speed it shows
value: 1600 rpm
